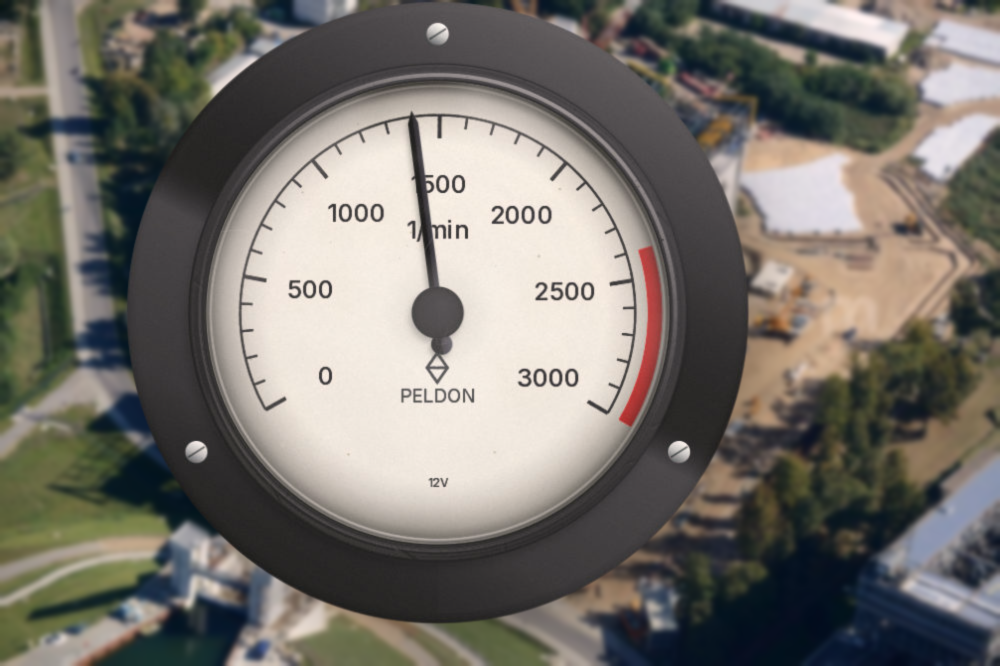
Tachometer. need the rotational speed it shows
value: 1400 rpm
